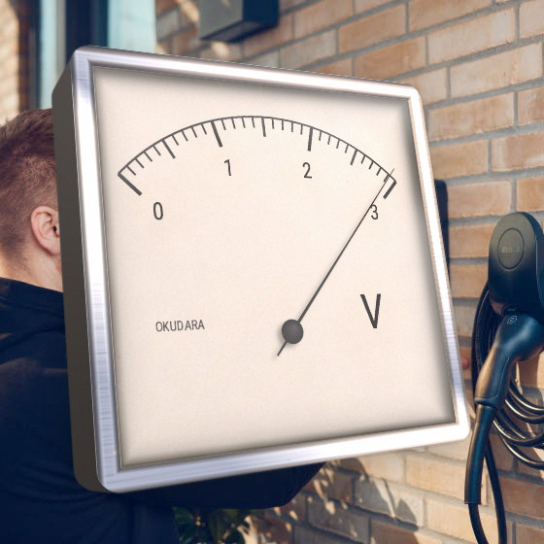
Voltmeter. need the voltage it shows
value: 2.9 V
